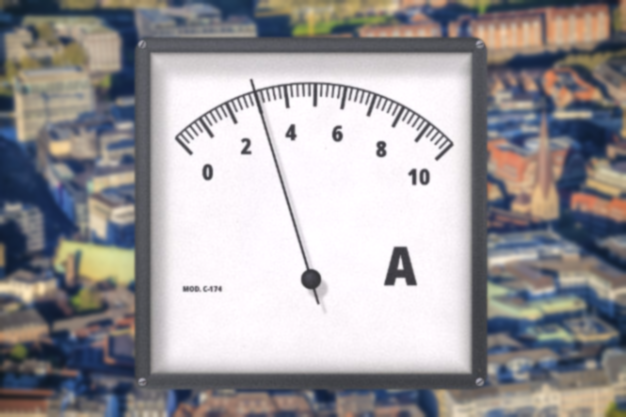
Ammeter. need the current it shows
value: 3 A
